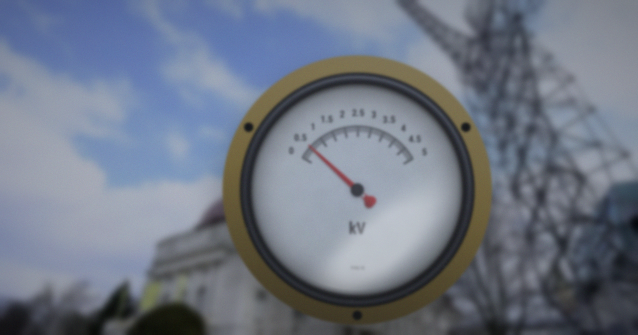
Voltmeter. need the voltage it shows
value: 0.5 kV
